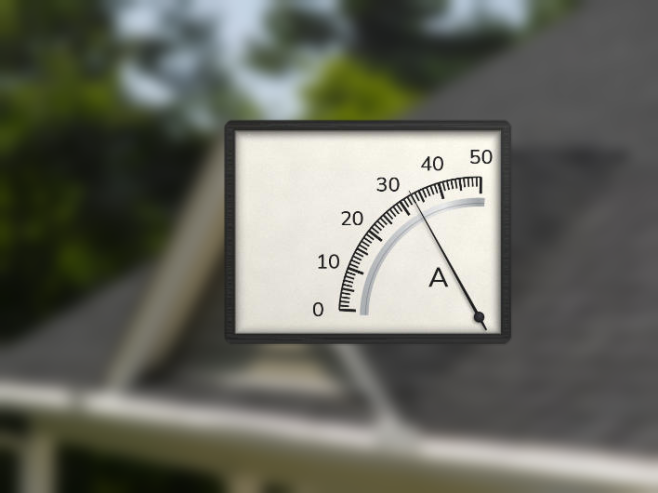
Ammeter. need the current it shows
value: 33 A
